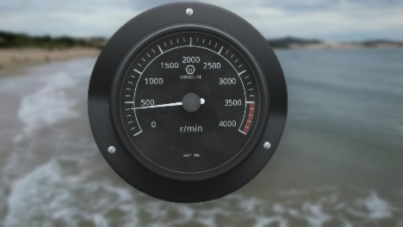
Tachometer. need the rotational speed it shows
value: 400 rpm
